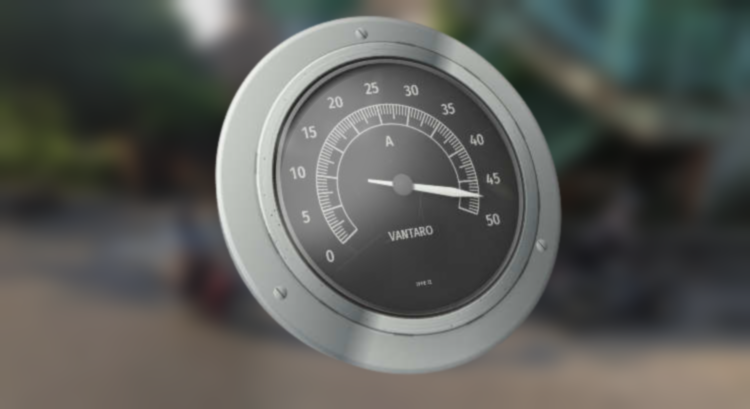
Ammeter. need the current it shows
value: 47.5 A
